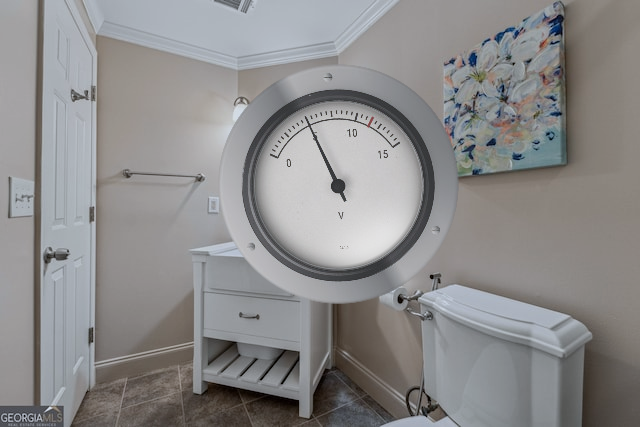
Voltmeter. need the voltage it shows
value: 5 V
